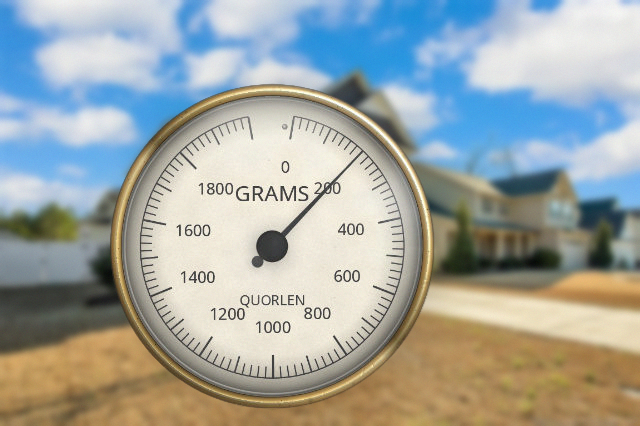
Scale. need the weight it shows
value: 200 g
